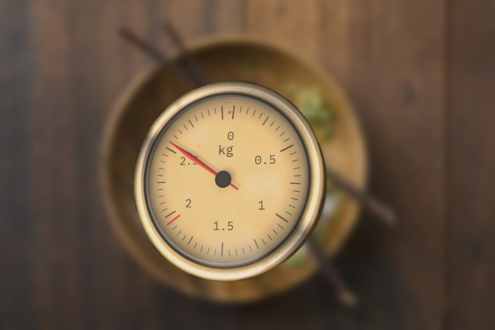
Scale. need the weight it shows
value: 2.55 kg
